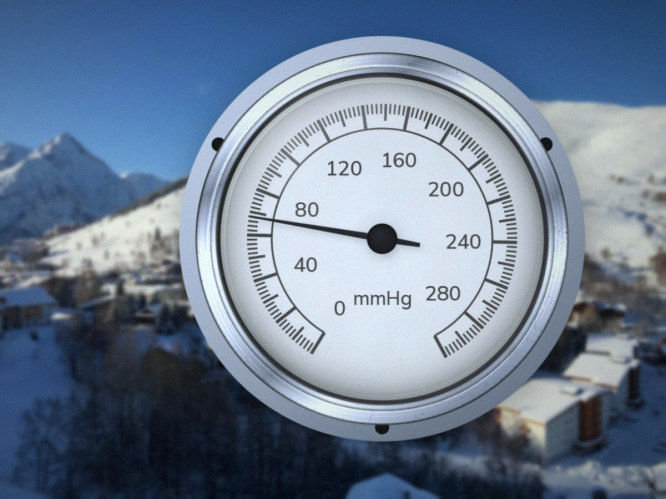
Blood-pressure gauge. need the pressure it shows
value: 68 mmHg
